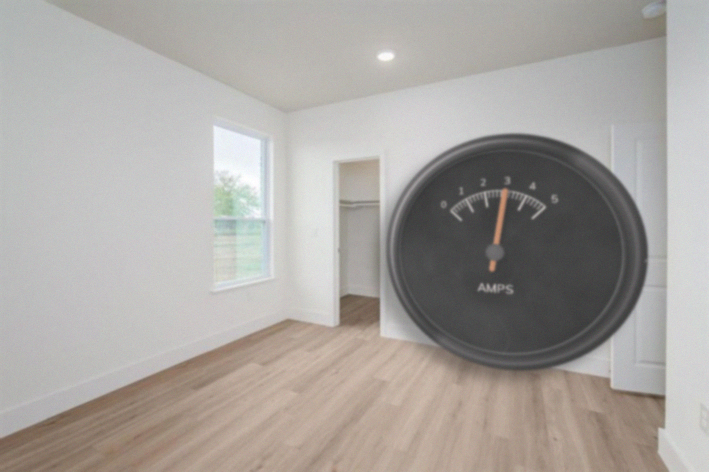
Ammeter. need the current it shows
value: 3 A
